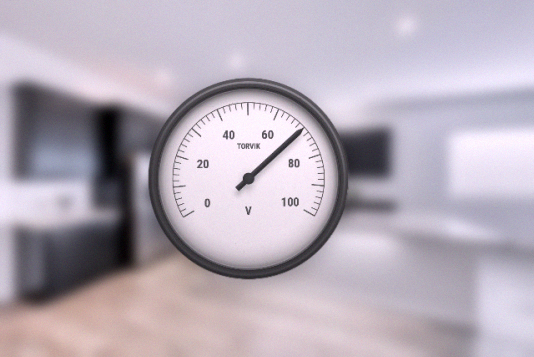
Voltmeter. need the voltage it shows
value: 70 V
